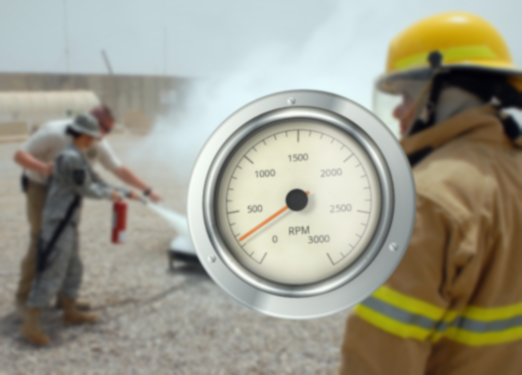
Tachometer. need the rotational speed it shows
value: 250 rpm
